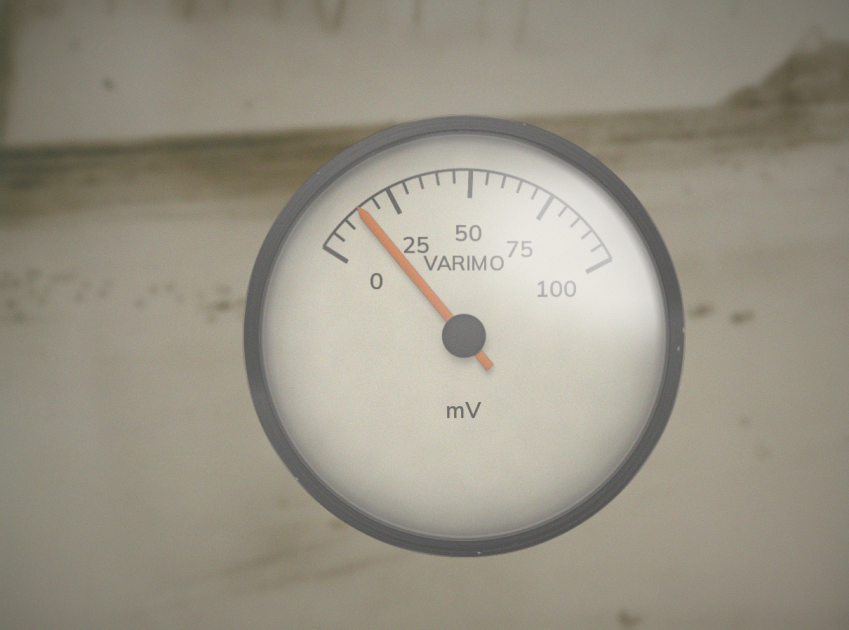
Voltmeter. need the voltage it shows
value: 15 mV
